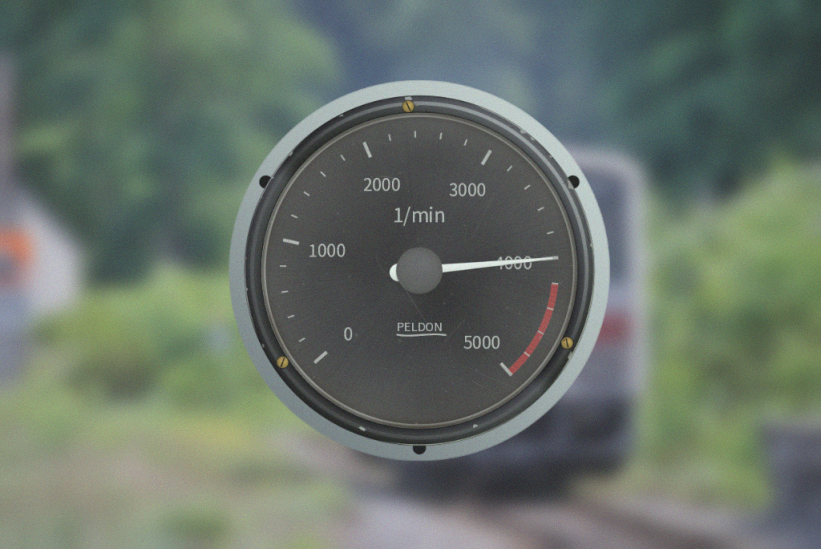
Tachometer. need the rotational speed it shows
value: 4000 rpm
